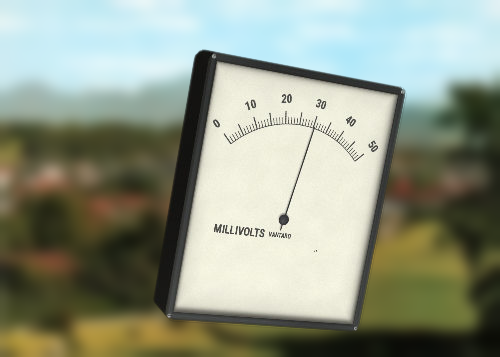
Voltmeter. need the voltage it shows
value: 30 mV
